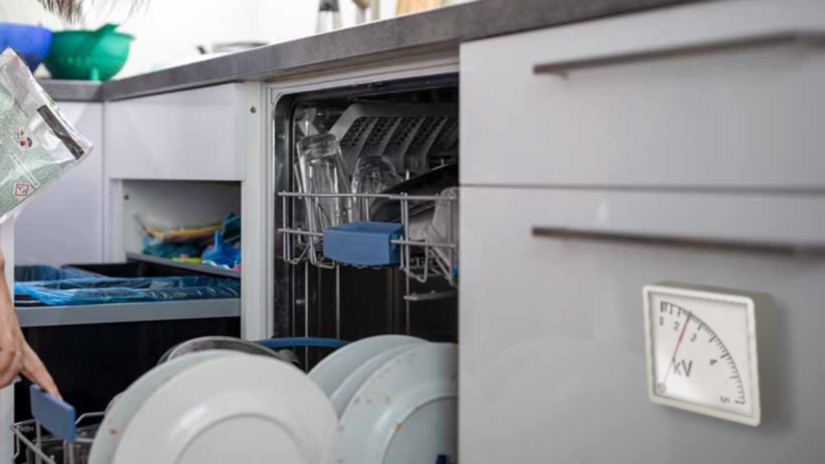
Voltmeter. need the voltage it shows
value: 2.5 kV
